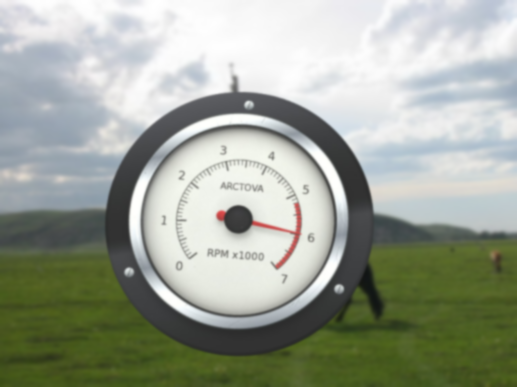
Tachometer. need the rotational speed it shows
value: 6000 rpm
